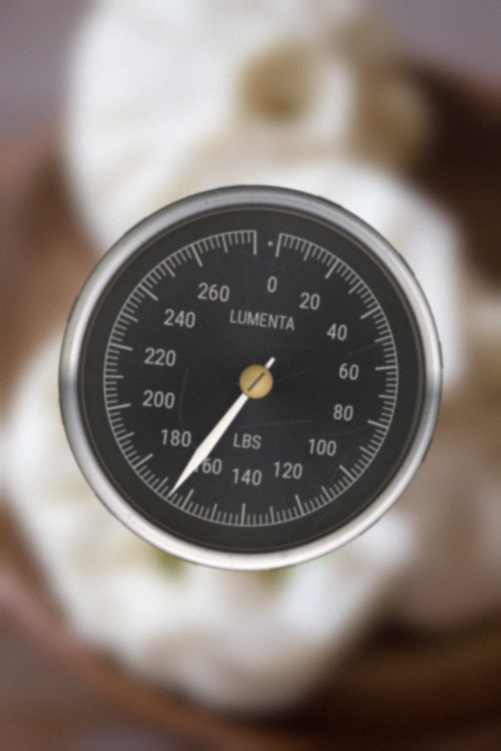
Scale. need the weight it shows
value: 166 lb
